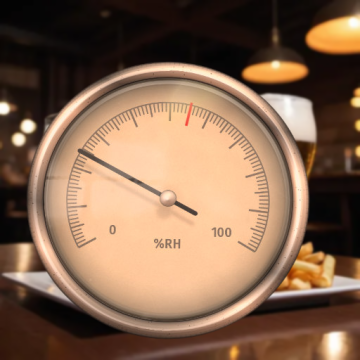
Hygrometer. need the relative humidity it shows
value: 24 %
